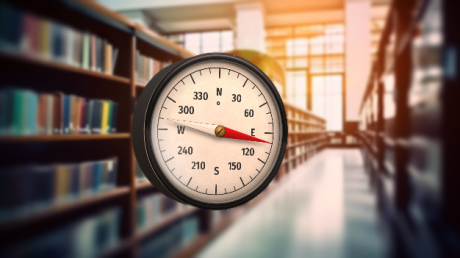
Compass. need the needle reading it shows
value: 100 °
